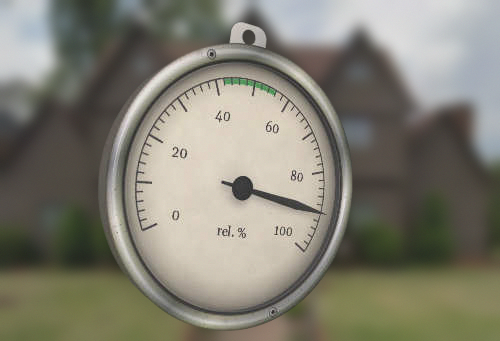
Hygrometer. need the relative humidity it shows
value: 90 %
